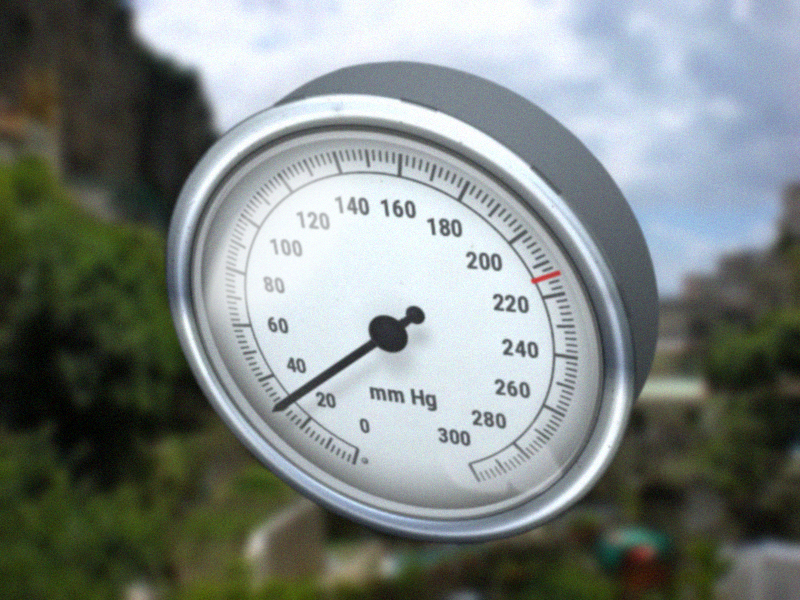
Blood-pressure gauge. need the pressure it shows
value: 30 mmHg
